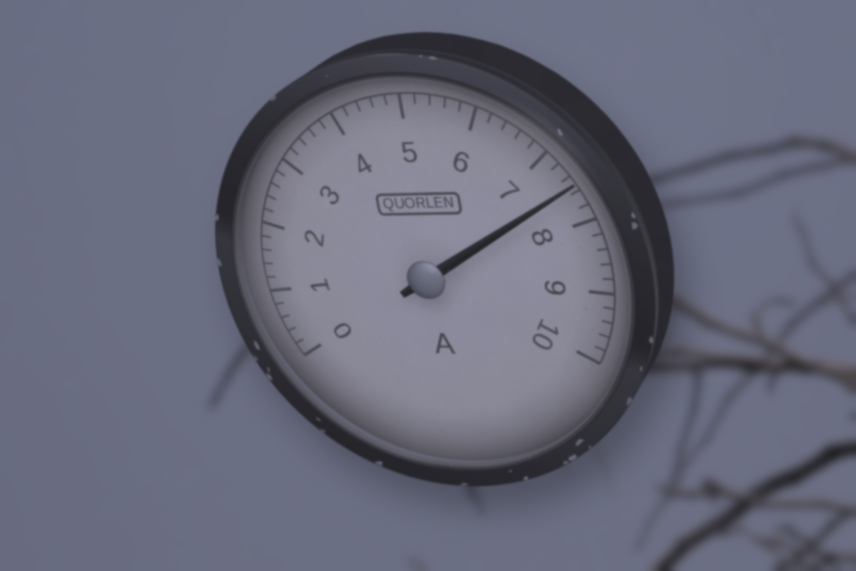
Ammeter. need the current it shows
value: 7.5 A
